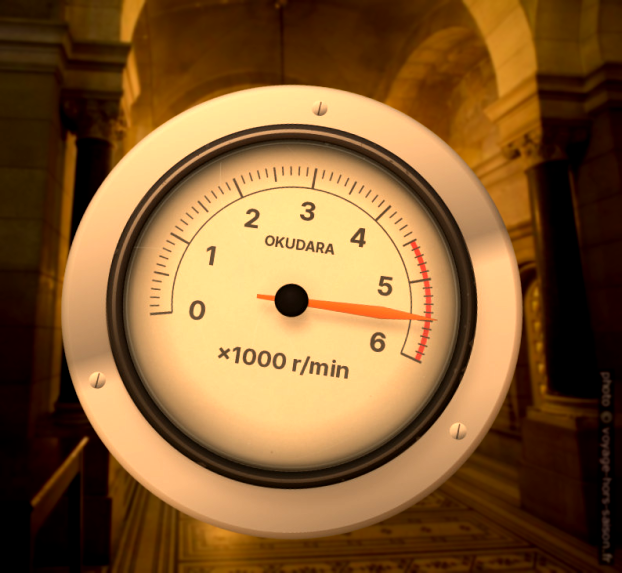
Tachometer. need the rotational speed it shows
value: 5500 rpm
